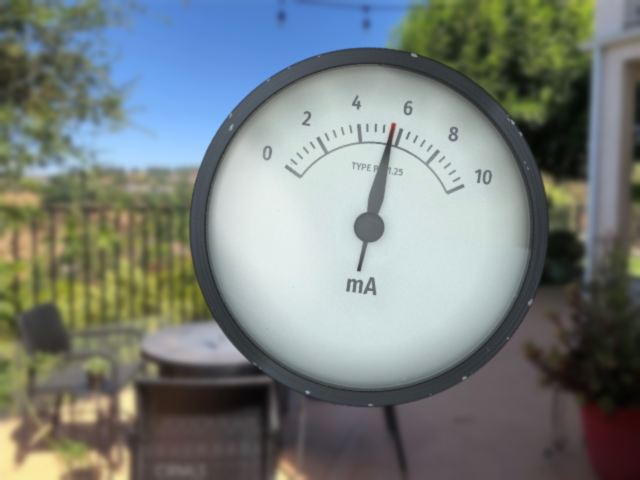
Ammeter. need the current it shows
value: 5.6 mA
